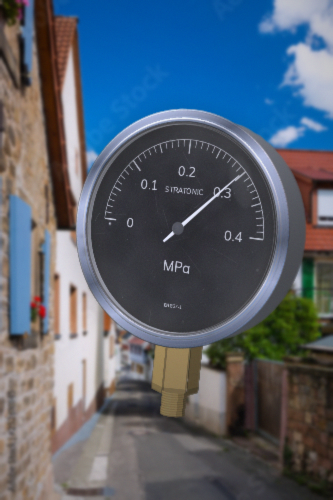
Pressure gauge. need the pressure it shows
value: 0.3 MPa
